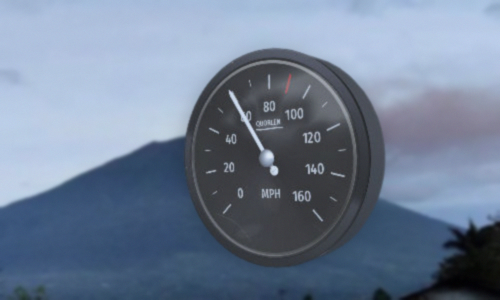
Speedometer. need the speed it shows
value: 60 mph
